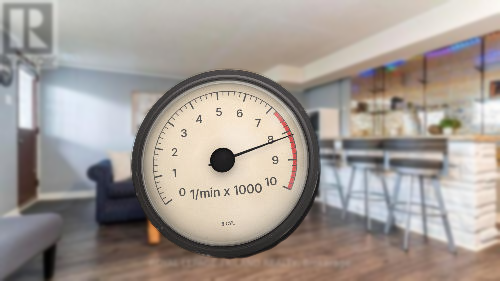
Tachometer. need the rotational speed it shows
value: 8200 rpm
